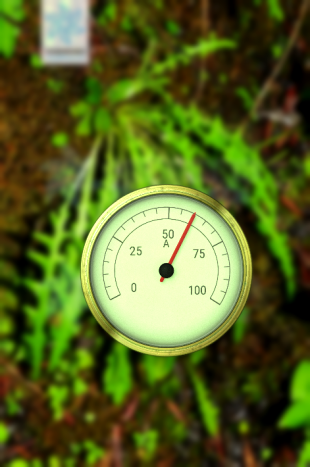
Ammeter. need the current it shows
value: 60 A
